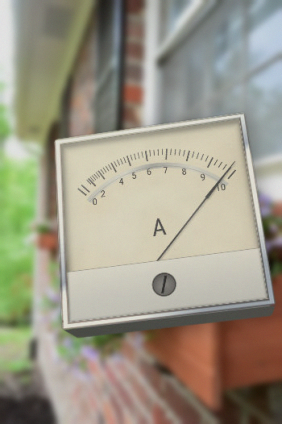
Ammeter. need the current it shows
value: 9.8 A
